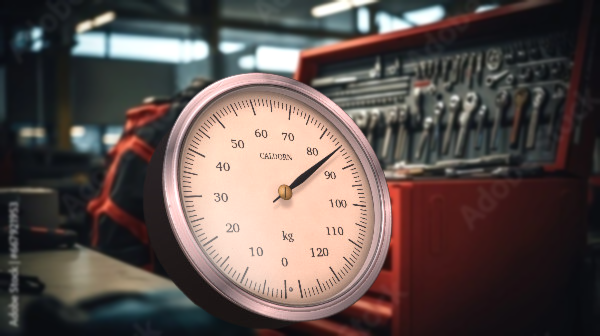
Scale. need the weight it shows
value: 85 kg
